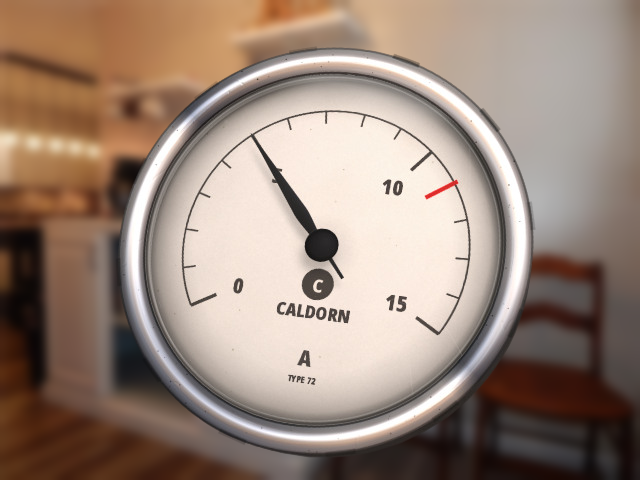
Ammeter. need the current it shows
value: 5 A
